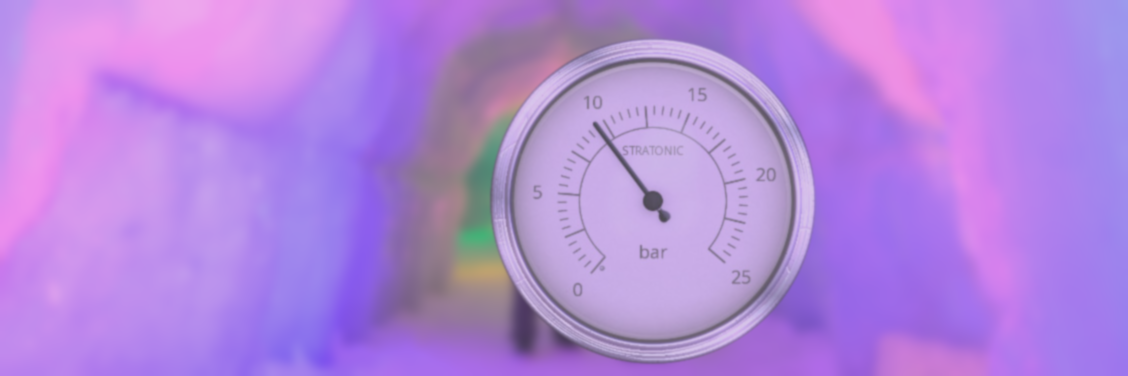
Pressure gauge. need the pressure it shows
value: 9.5 bar
